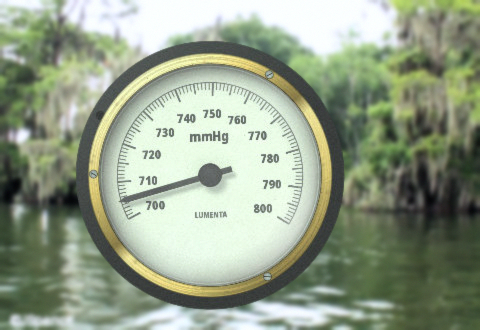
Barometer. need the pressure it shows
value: 705 mmHg
